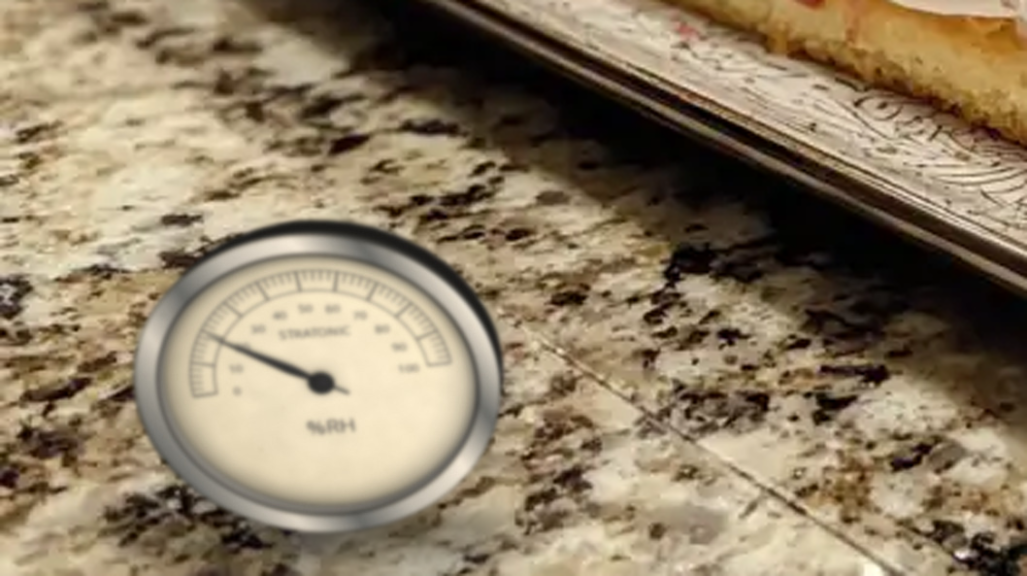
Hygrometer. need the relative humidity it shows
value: 20 %
